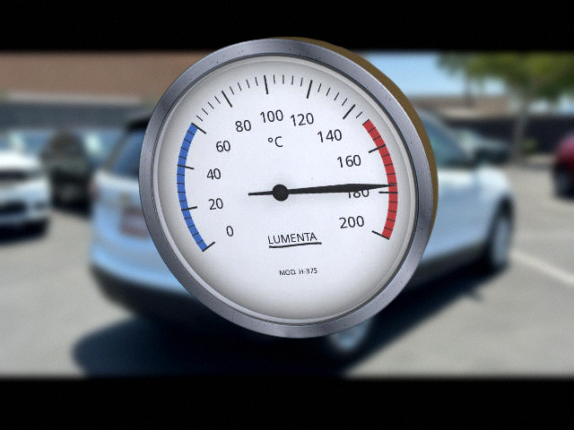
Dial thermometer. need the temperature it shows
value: 176 °C
